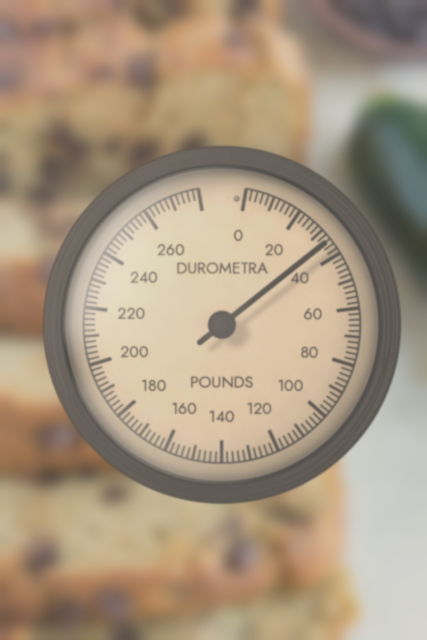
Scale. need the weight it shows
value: 34 lb
